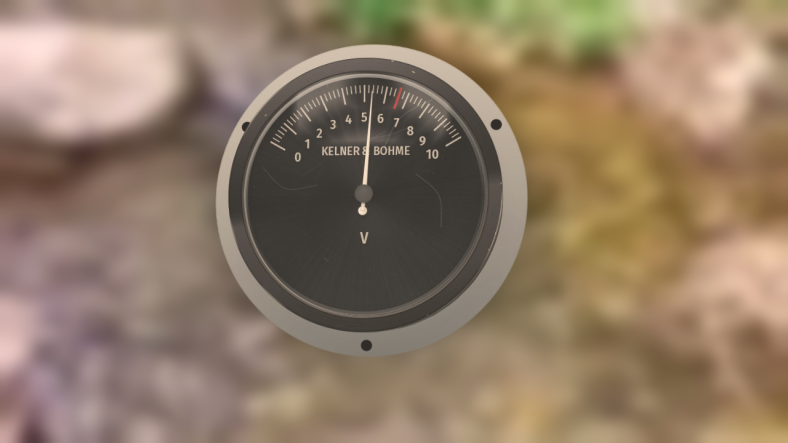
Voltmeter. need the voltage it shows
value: 5.4 V
